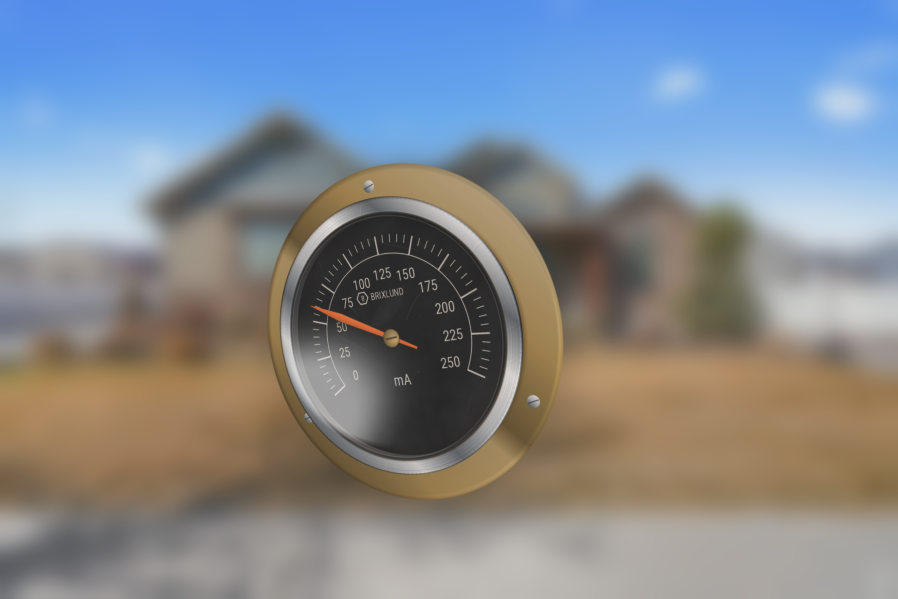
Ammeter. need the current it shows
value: 60 mA
